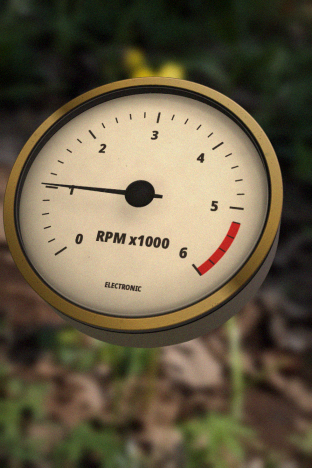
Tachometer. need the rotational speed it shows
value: 1000 rpm
